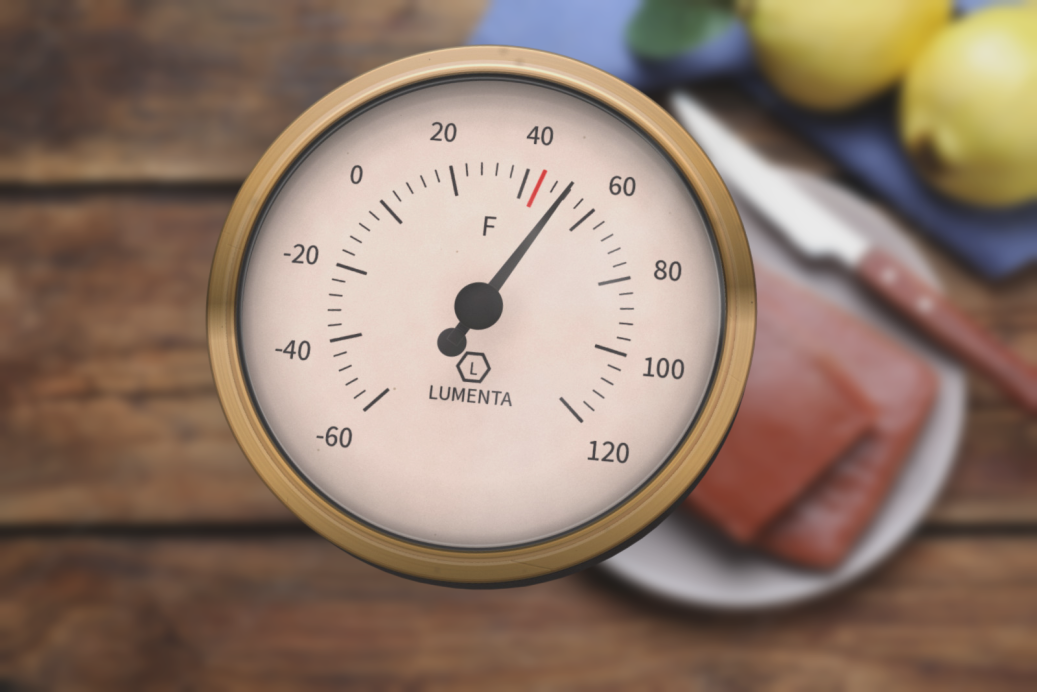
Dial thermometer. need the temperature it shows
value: 52 °F
